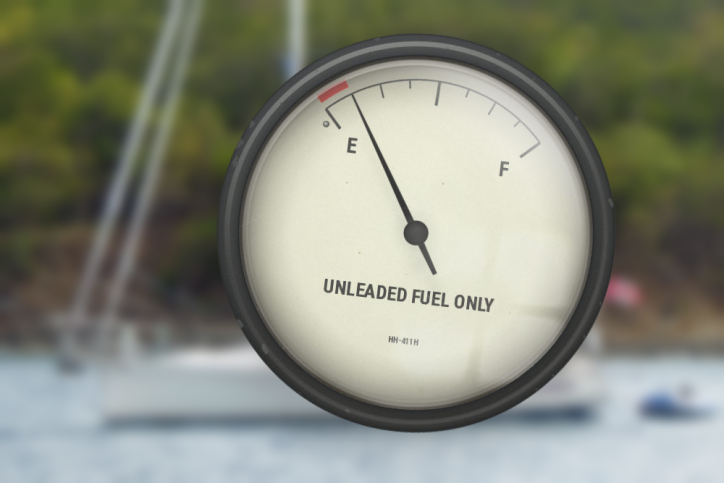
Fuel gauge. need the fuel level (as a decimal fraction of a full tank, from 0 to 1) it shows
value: 0.125
